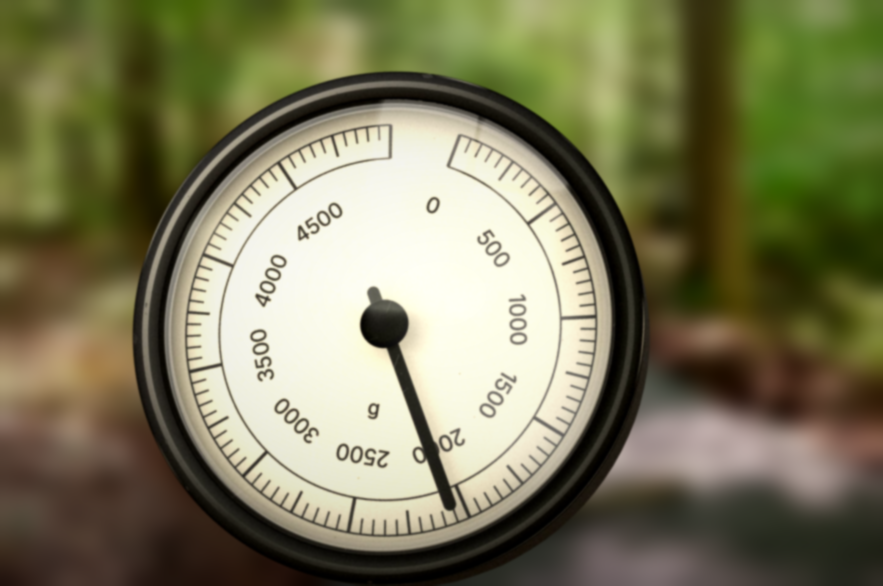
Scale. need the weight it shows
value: 2050 g
